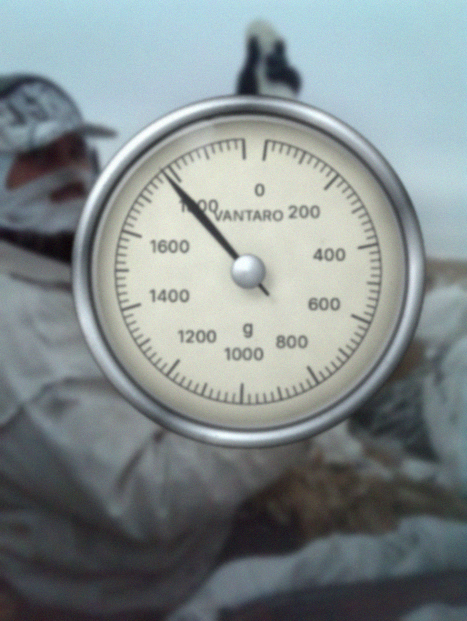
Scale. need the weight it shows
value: 1780 g
